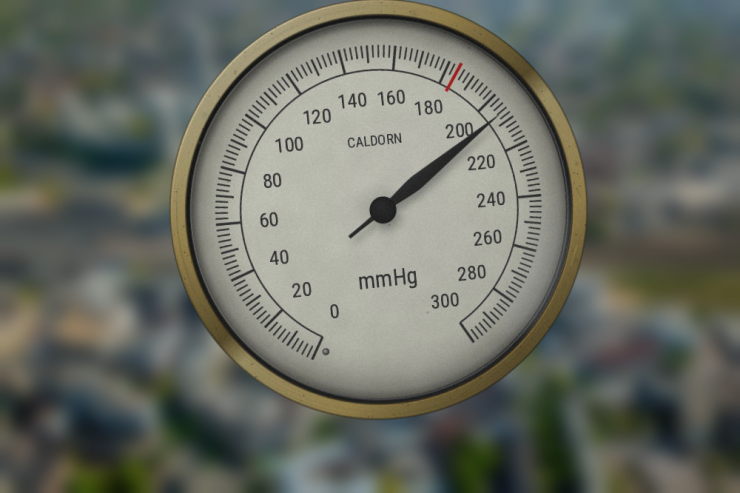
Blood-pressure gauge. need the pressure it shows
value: 206 mmHg
